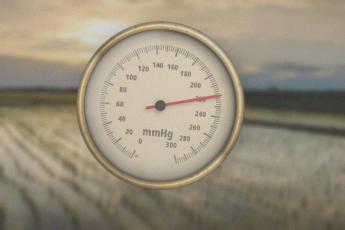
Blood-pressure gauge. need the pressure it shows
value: 220 mmHg
